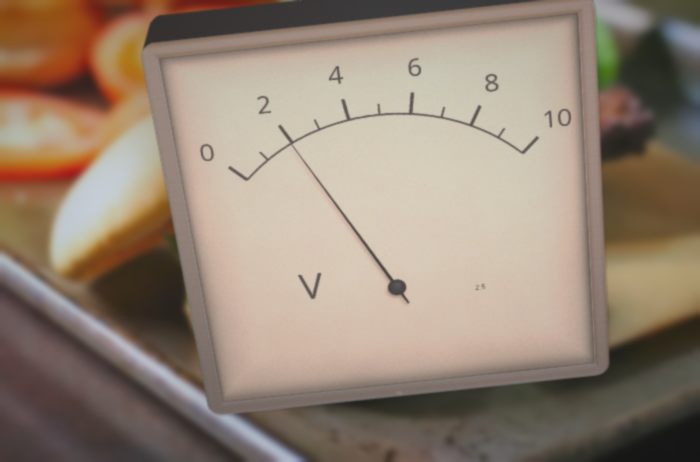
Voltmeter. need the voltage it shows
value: 2 V
